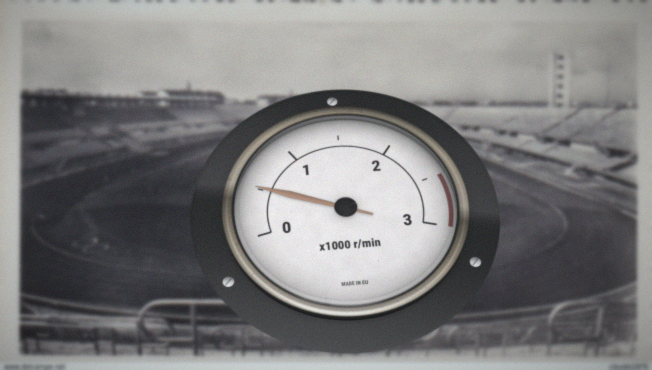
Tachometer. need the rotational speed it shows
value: 500 rpm
